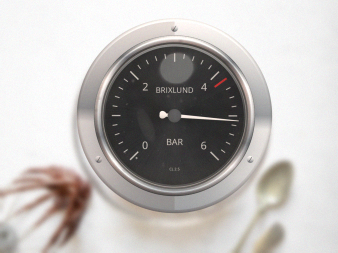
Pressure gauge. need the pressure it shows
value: 5.1 bar
